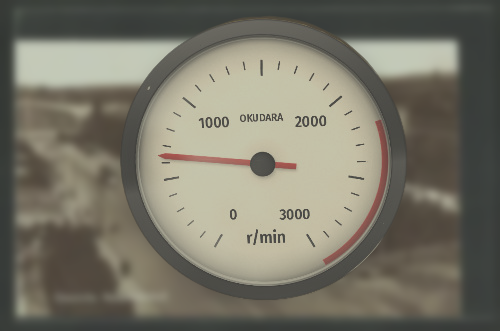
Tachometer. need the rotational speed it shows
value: 650 rpm
